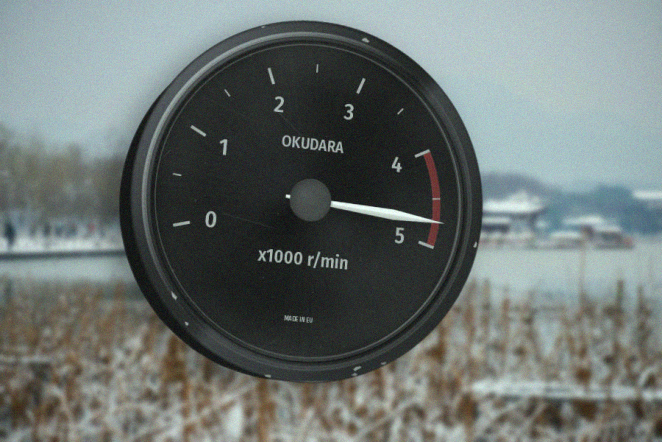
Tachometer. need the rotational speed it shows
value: 4750 rpm
